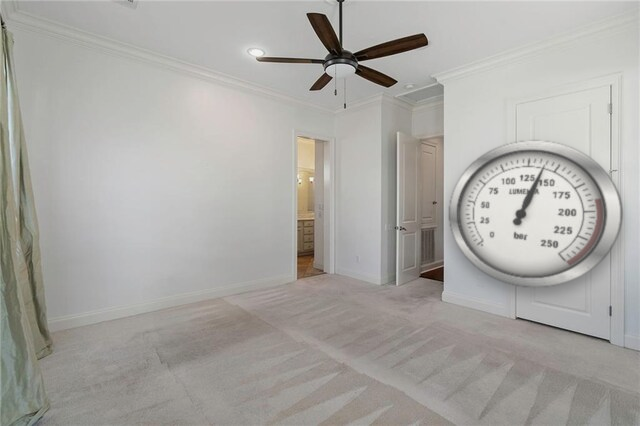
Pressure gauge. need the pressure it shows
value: 140 bar
